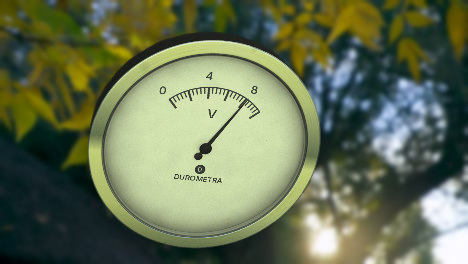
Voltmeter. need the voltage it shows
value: 8 V
